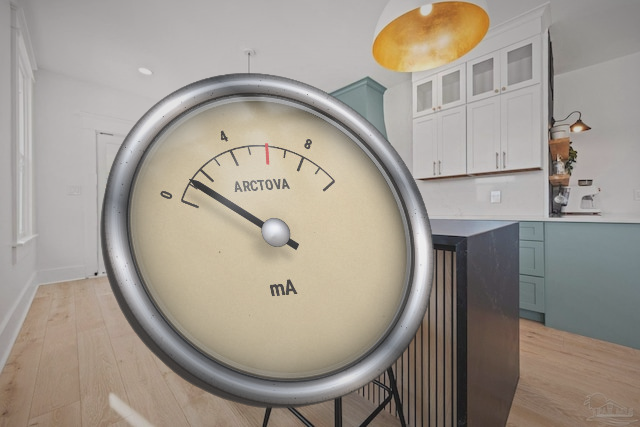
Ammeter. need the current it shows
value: 1 mA
